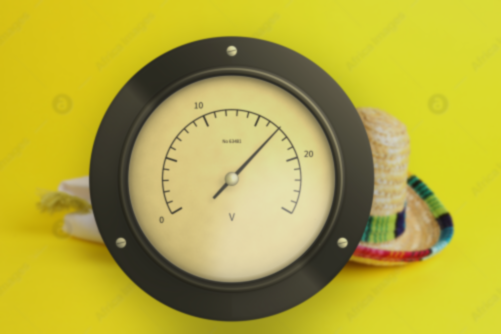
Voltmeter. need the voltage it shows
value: 17 V
